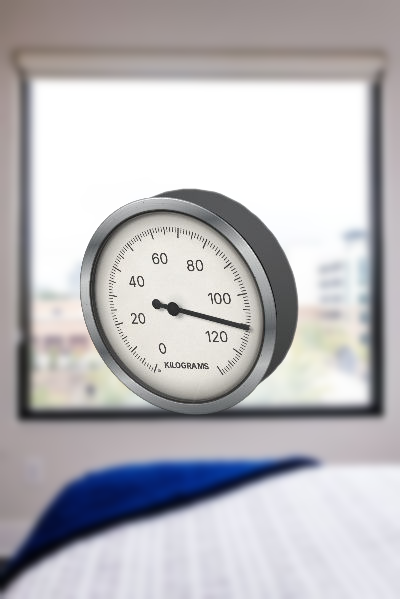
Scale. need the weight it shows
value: 110 kg
